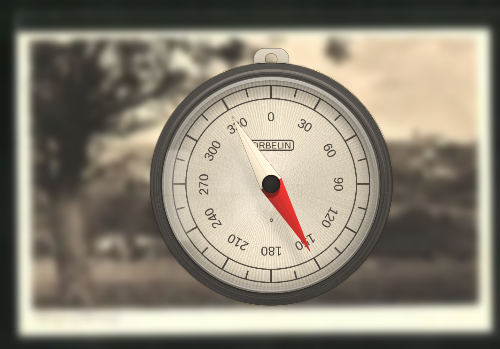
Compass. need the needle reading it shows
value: 150 °
